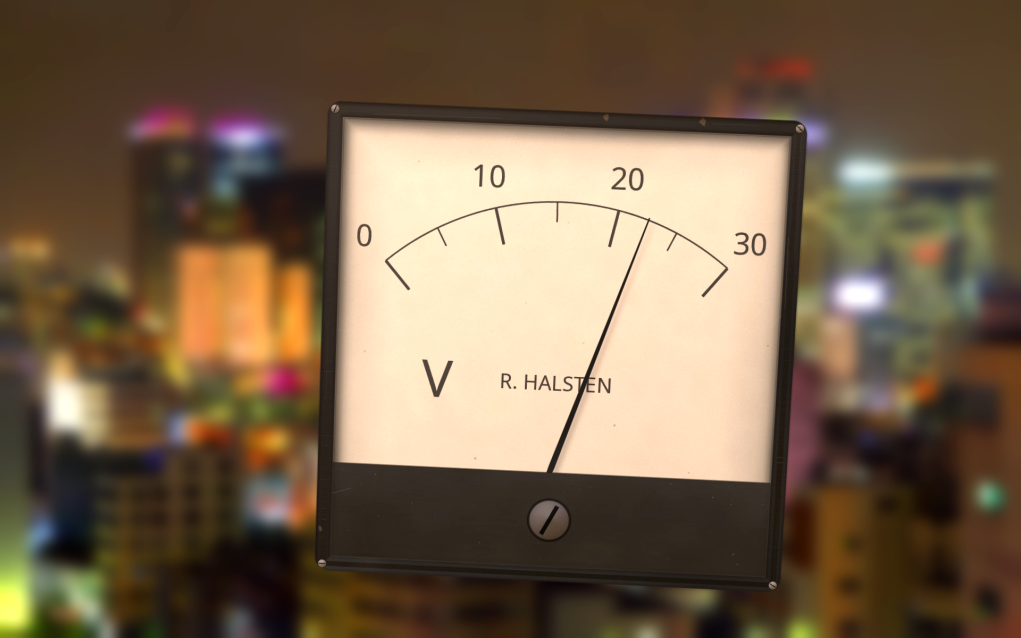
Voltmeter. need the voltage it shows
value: 22.5 V
